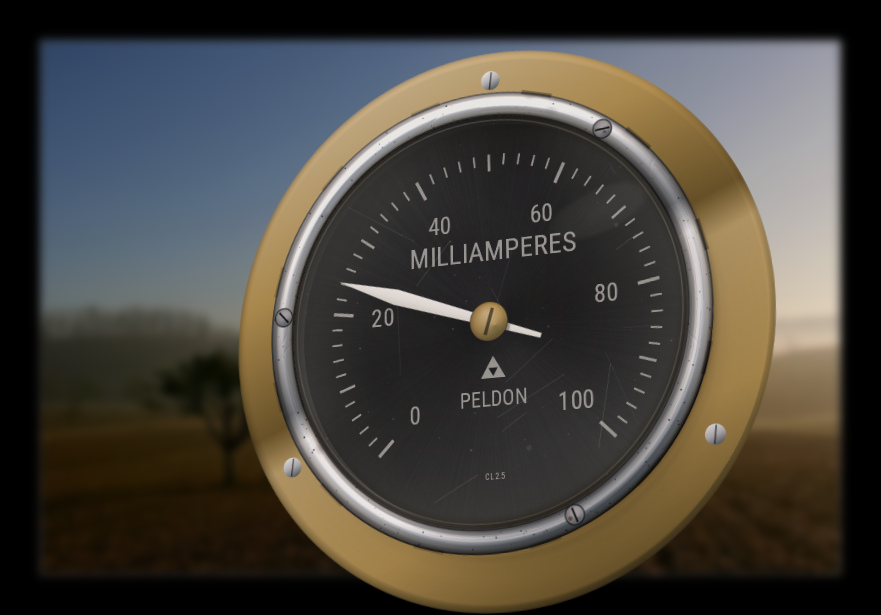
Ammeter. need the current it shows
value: 24 mA
